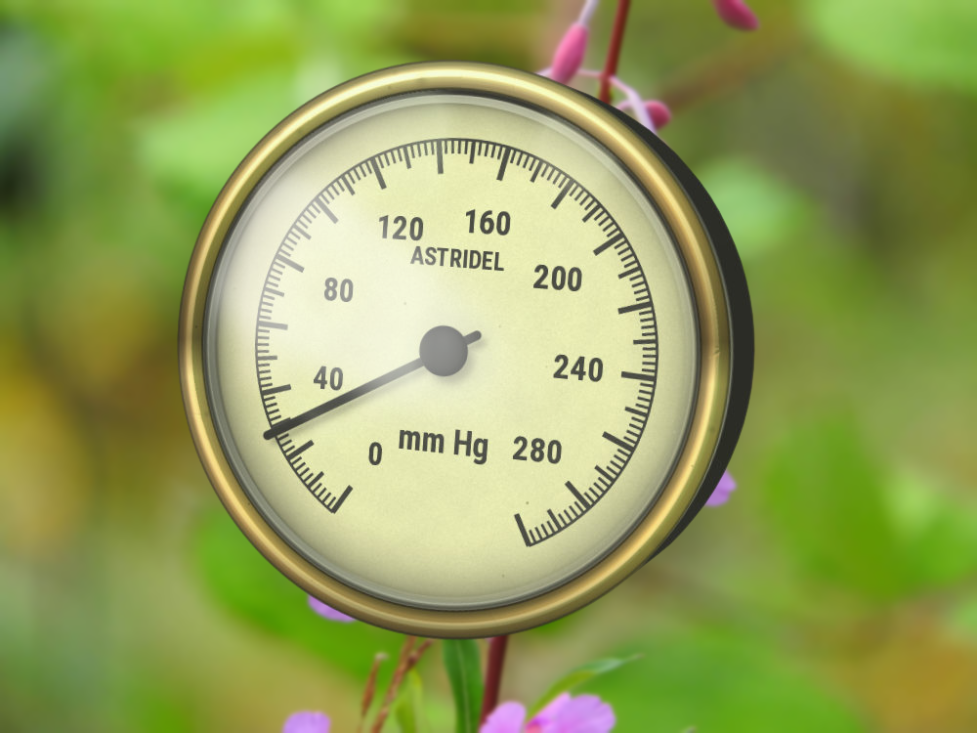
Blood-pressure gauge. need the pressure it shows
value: 28 mmHg
